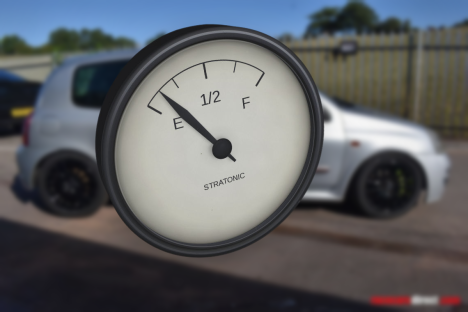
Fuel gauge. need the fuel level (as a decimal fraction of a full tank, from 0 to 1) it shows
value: 0.125
